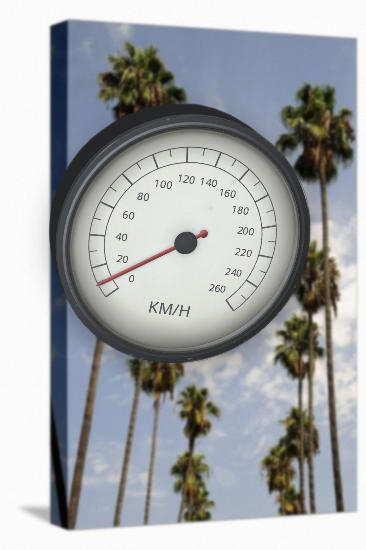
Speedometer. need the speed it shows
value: 10 km/h
